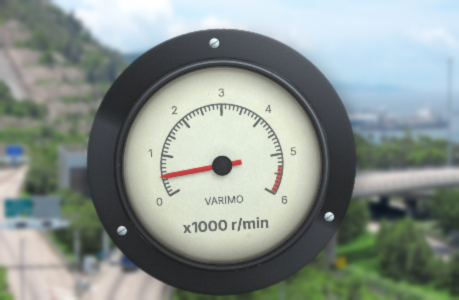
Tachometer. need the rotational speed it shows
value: 500 rpm
